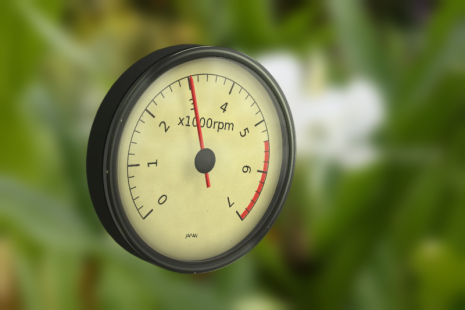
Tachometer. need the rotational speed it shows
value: 3000 rpm
